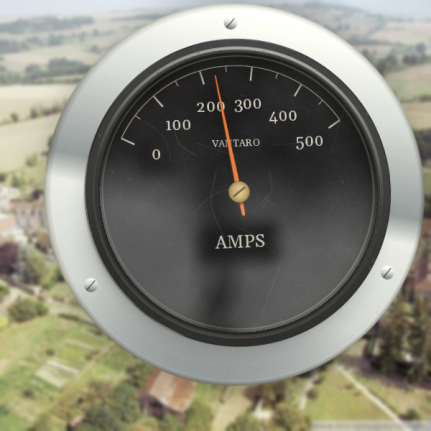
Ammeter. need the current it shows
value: 225 A
